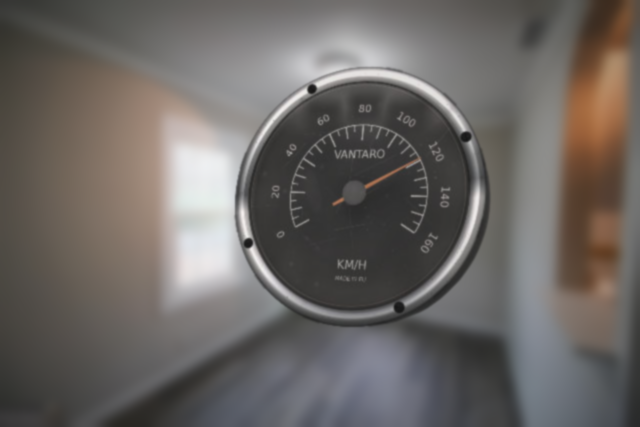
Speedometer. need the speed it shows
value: 120 km/h
